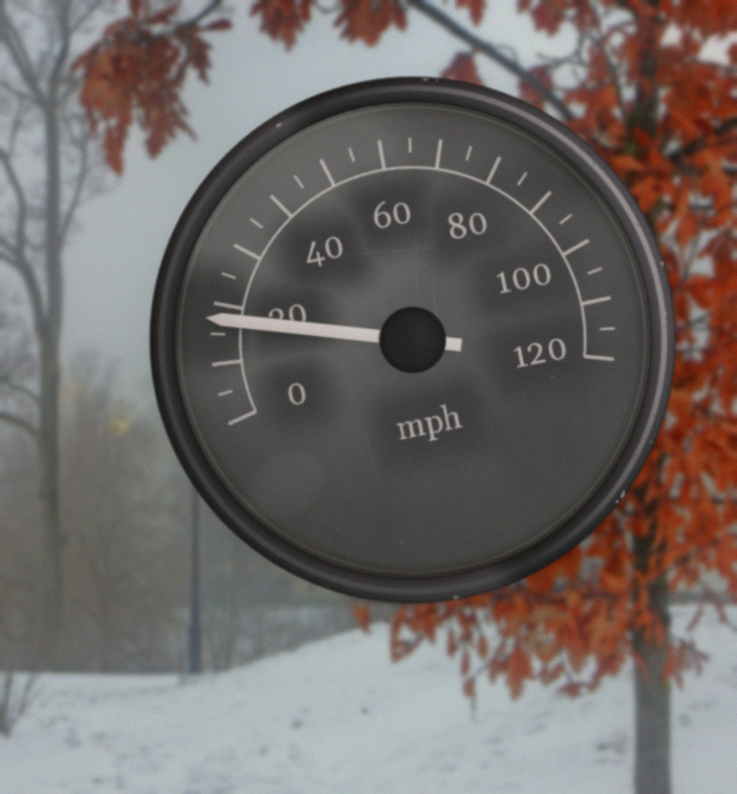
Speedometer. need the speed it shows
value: 17.5 mph
